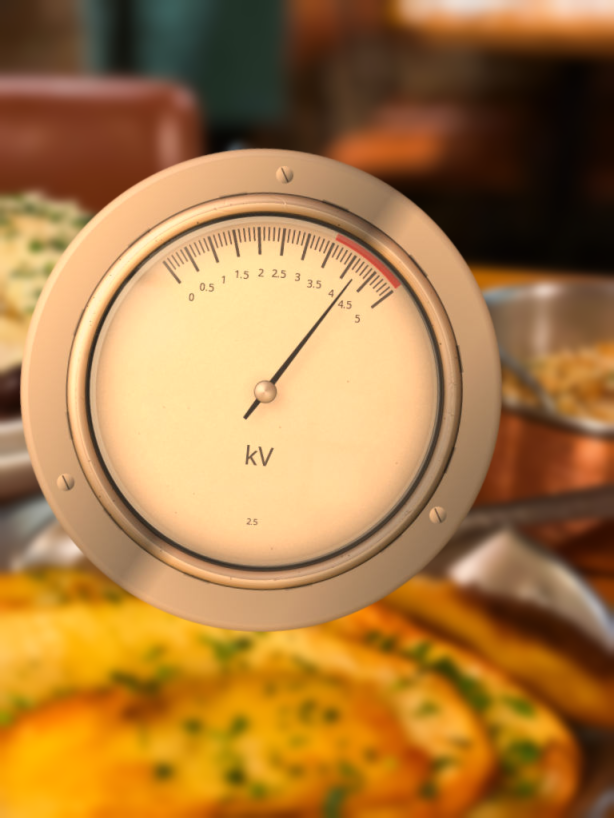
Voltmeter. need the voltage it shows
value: 4.2 kV
